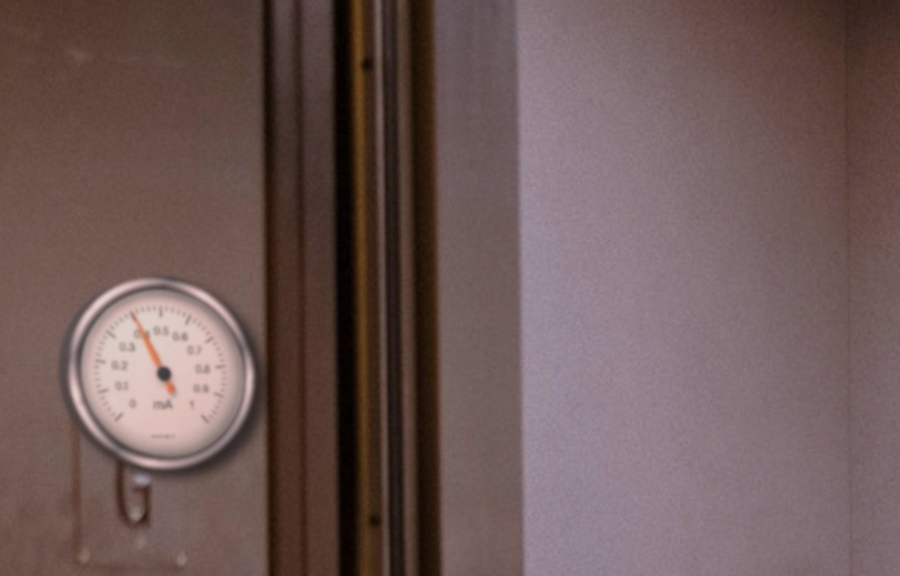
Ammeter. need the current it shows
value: 0.4 mA
